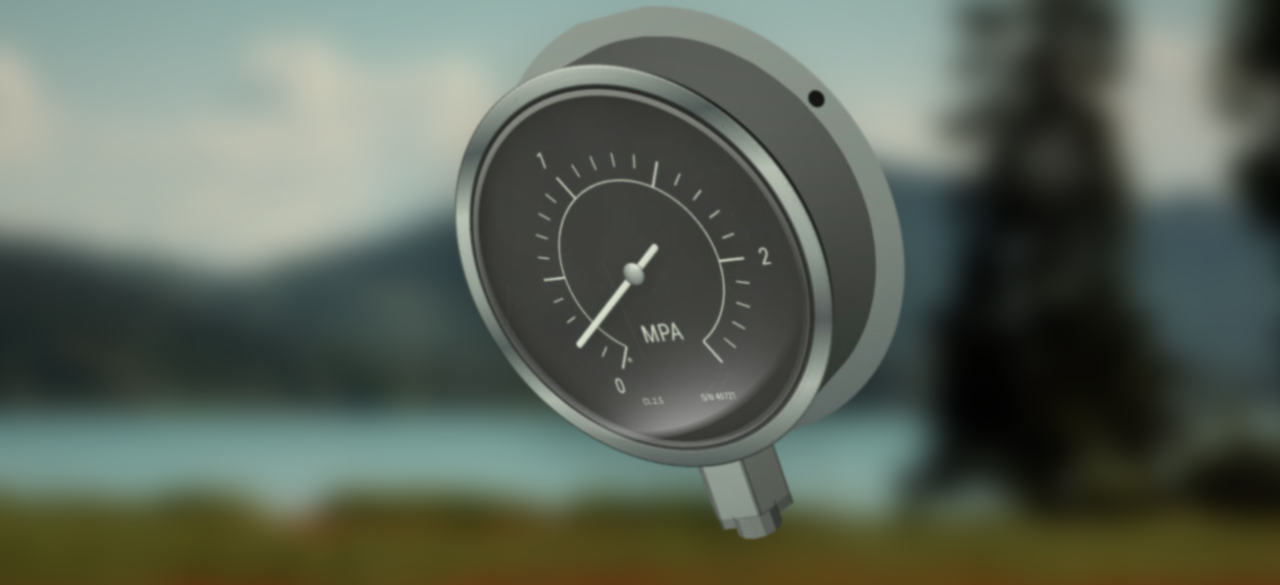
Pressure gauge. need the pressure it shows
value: 0.2 MPa
